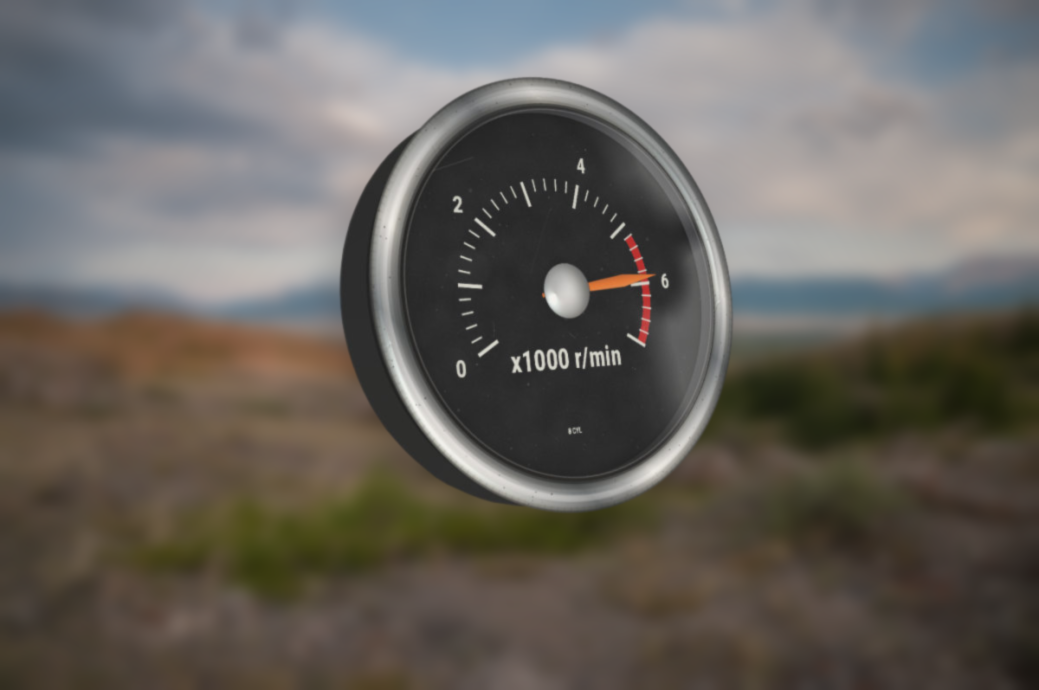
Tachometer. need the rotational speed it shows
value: 5900 rpm
